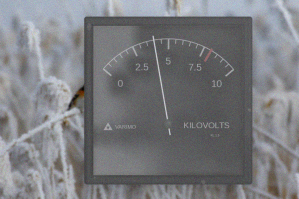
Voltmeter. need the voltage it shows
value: 4 kV
